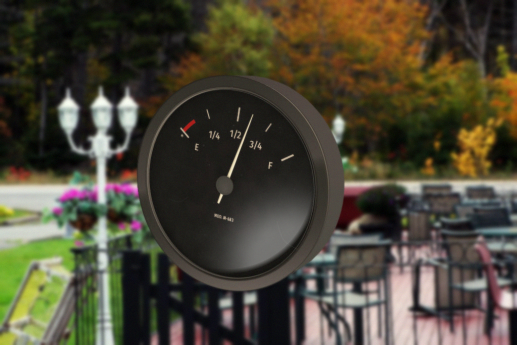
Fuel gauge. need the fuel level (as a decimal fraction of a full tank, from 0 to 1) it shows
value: 0.625
